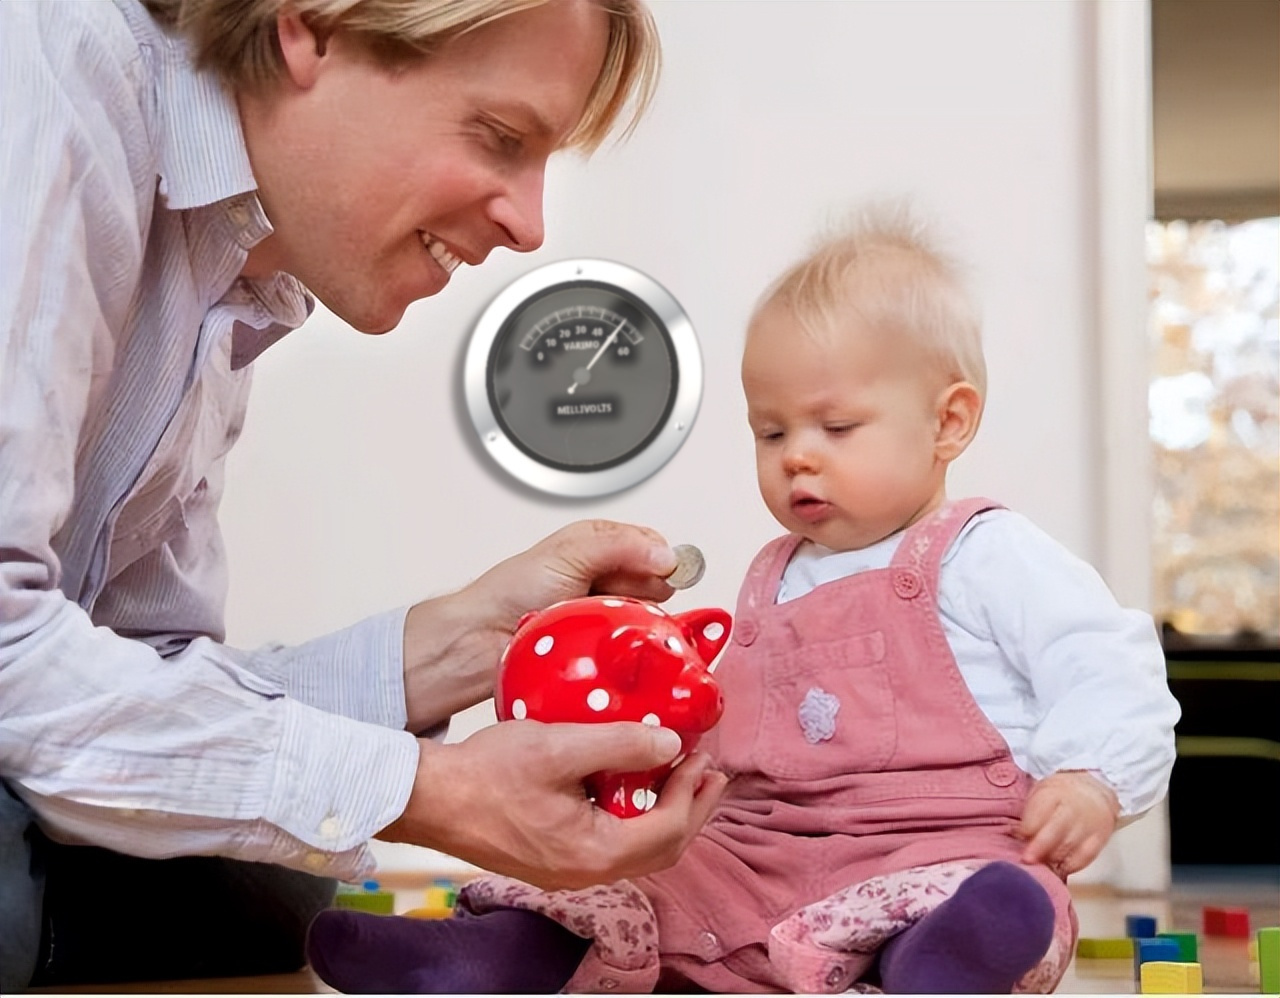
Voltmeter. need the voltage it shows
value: 50 mV
